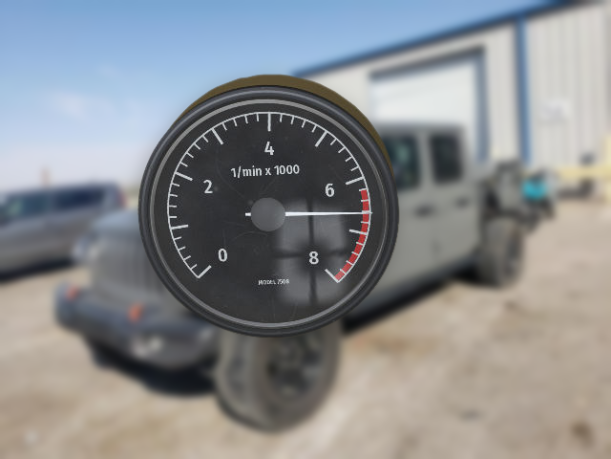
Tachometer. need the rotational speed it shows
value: 6600 rpm
